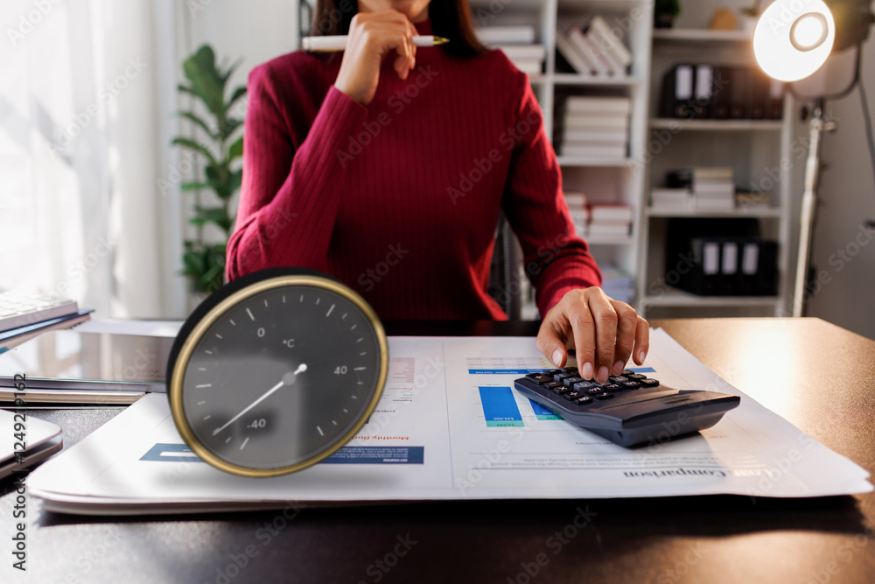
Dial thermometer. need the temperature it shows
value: -32 °C
